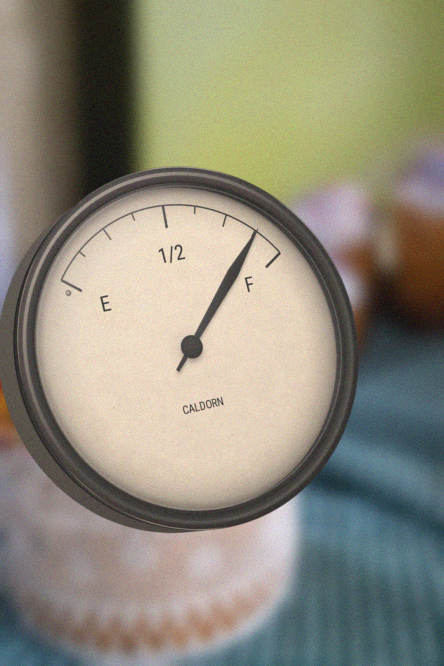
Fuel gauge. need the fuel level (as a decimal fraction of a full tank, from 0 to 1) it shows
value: 0.875
